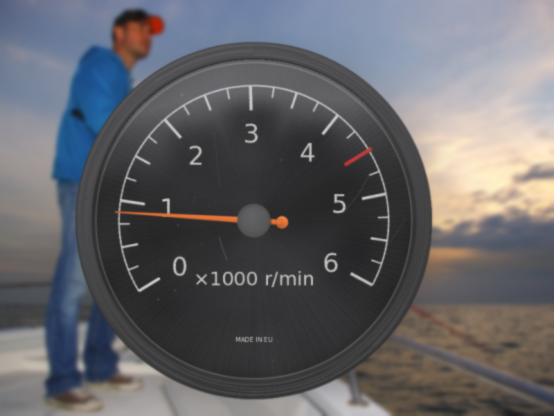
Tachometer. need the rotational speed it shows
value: 875 rpm
